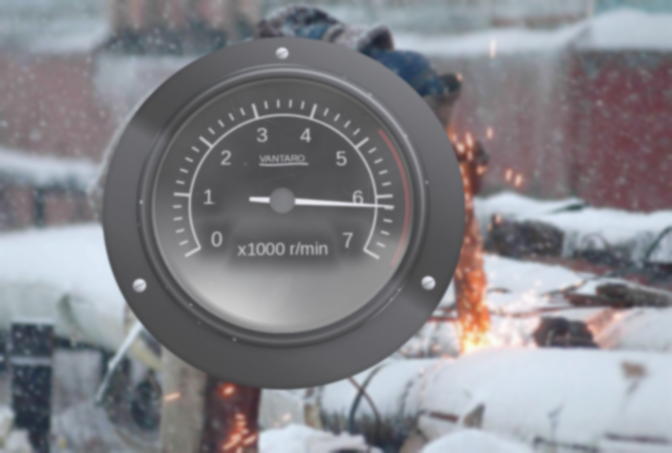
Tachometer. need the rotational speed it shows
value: 6200 rpm
